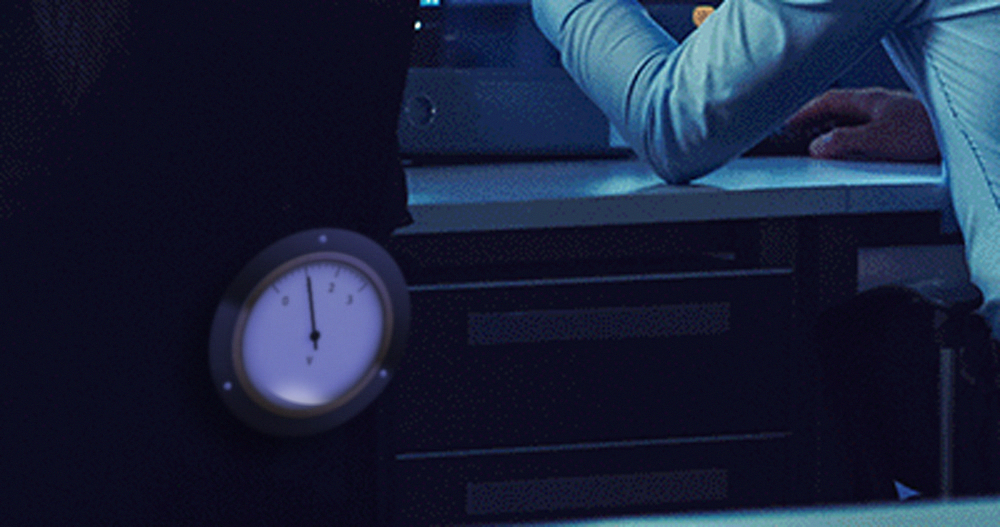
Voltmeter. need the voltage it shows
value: 1 V
